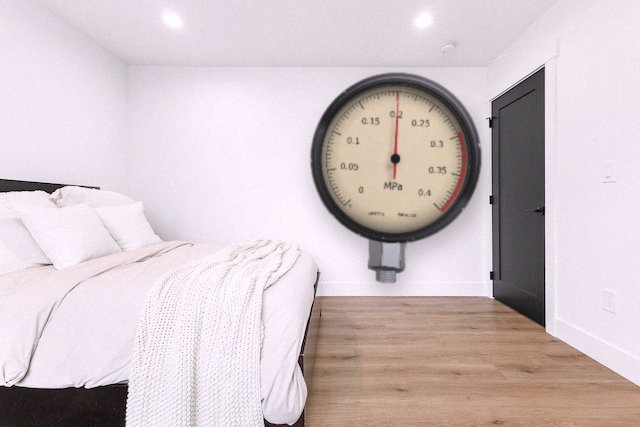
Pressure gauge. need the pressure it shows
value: 0.2 MPa
